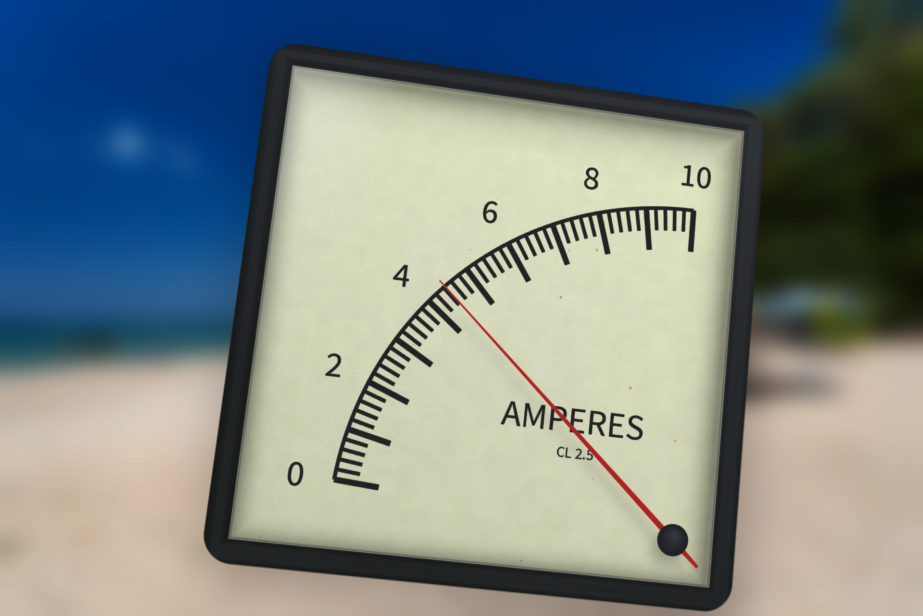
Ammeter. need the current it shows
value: 4.4 A
